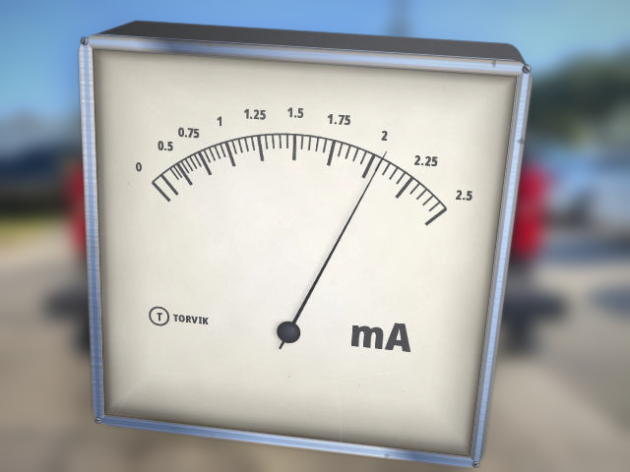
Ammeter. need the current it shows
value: 2.05 mA
